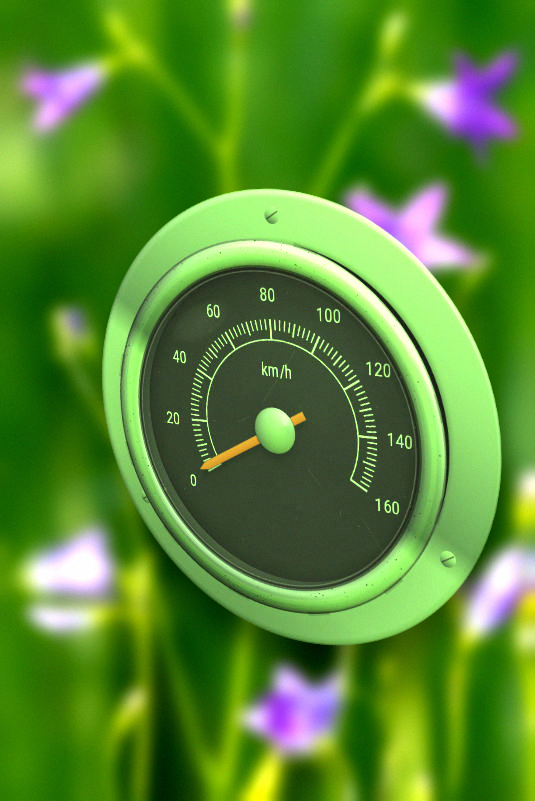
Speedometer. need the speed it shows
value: 2 km/h
